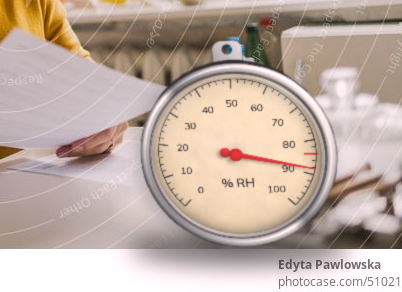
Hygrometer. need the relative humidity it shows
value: 88 %
